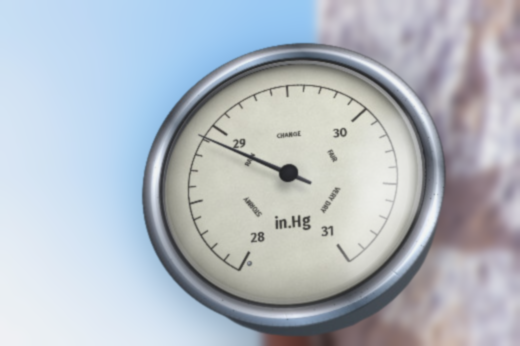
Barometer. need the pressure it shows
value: 28.9 inHg
